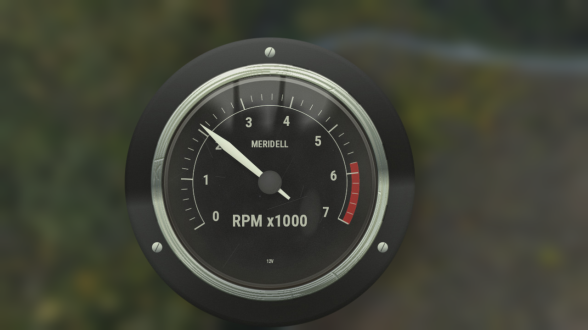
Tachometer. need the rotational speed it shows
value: 2100 rpm
